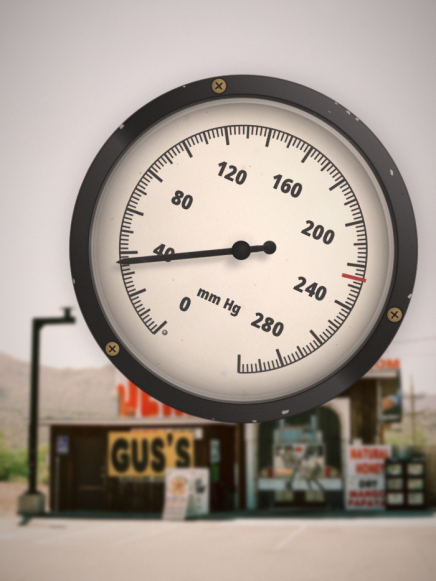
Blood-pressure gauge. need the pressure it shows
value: 36 mmHg
